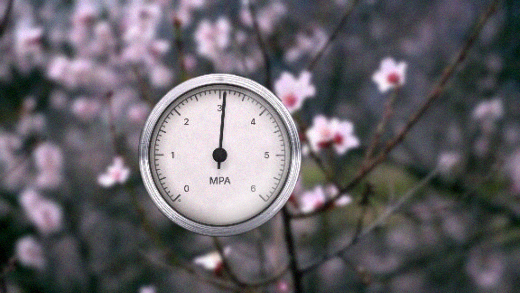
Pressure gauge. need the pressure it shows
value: 3.1 MPa
